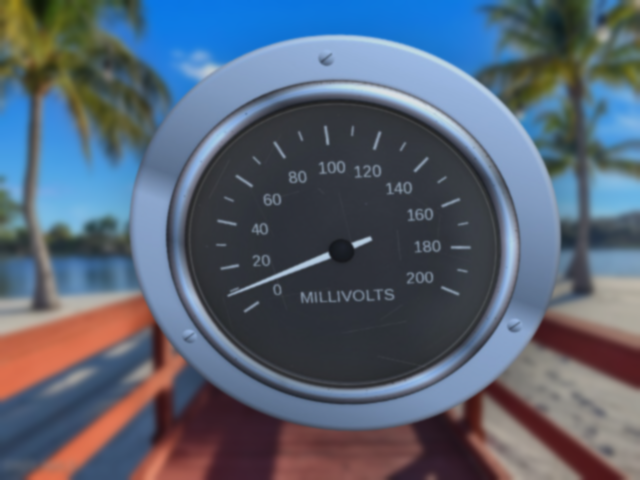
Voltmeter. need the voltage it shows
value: 10 mV
